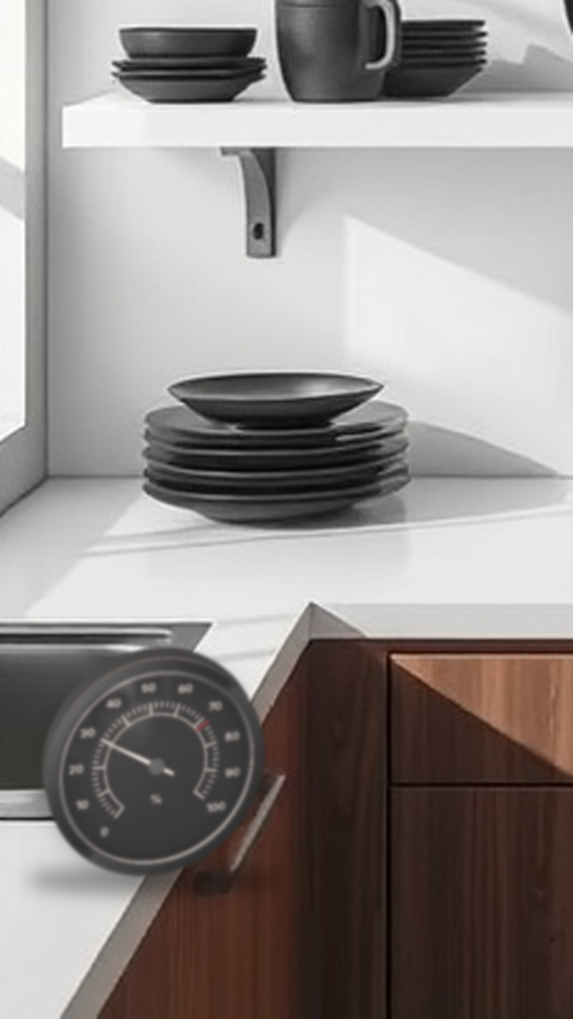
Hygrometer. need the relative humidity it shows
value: 30 %
